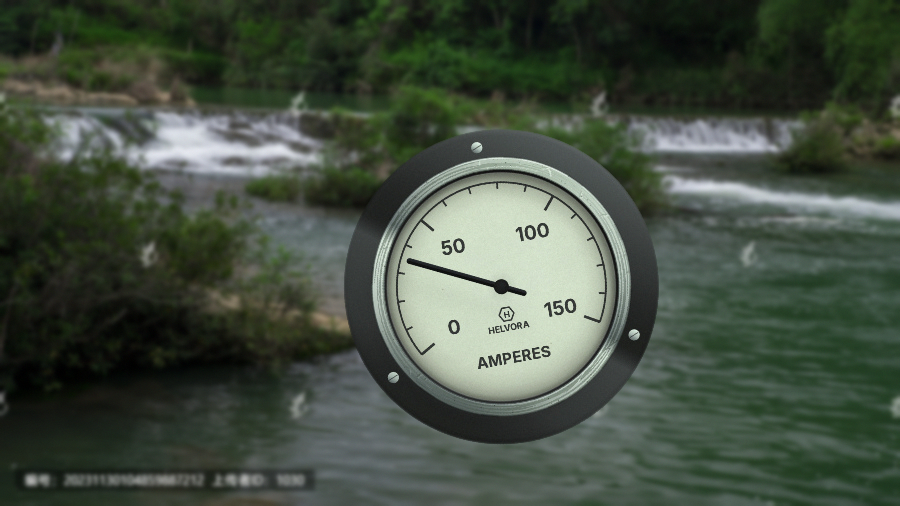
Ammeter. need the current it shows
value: 35 A
